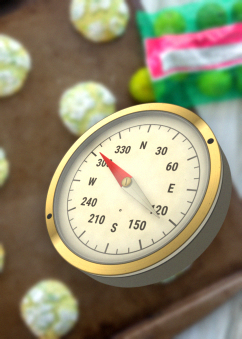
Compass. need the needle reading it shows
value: 305 °
